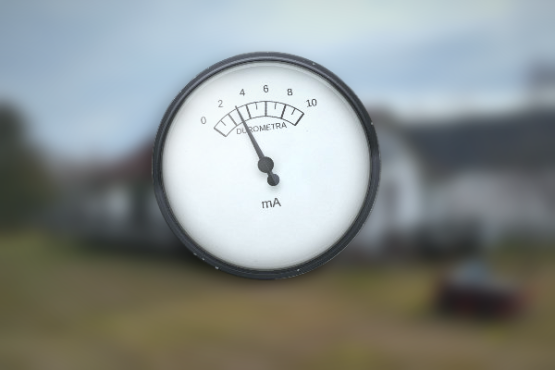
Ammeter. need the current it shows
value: 3 mA
